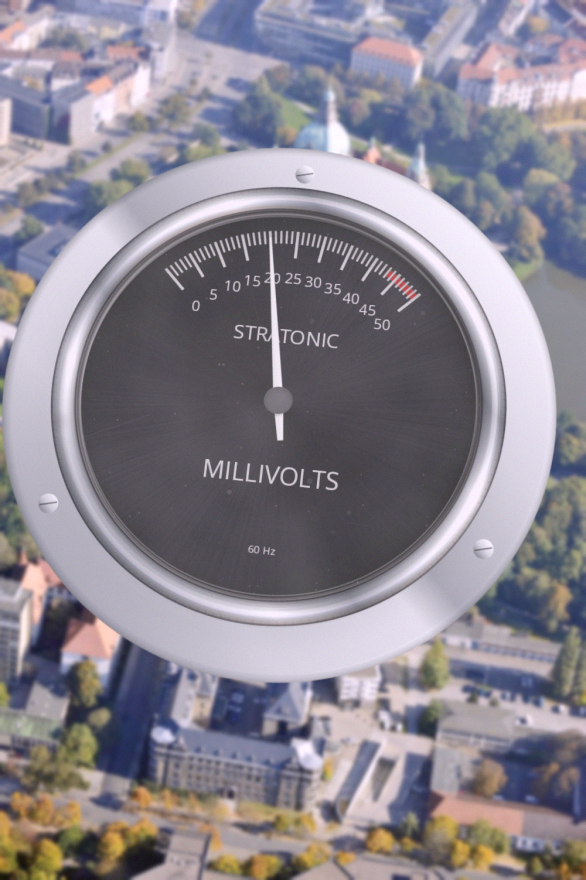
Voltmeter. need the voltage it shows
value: 20 mV
